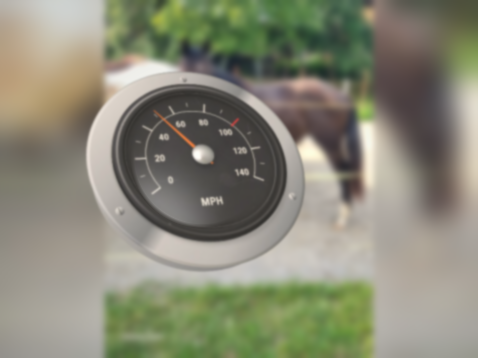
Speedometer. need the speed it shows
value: 50 mph
